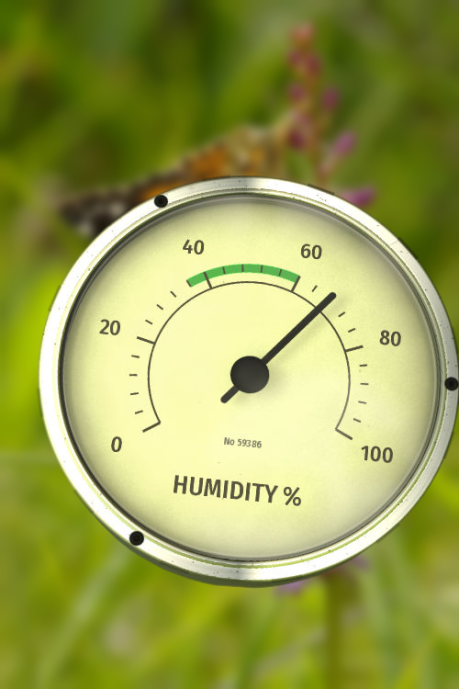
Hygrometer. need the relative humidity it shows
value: 68 %
